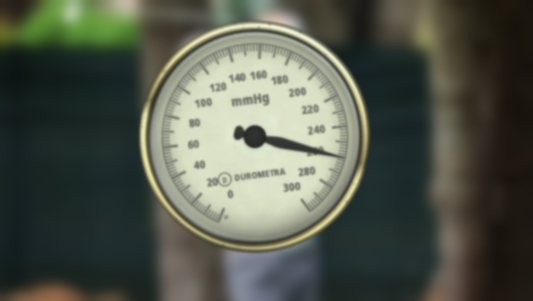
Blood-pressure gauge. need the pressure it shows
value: 260 mmHg
